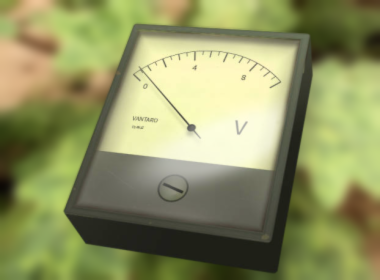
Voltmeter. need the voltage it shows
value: 0.5 V
